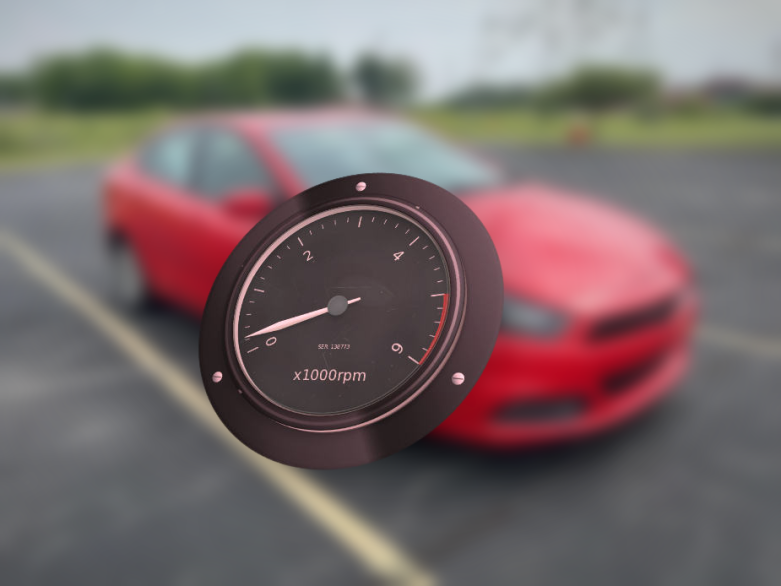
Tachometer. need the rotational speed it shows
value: 200 rpm
